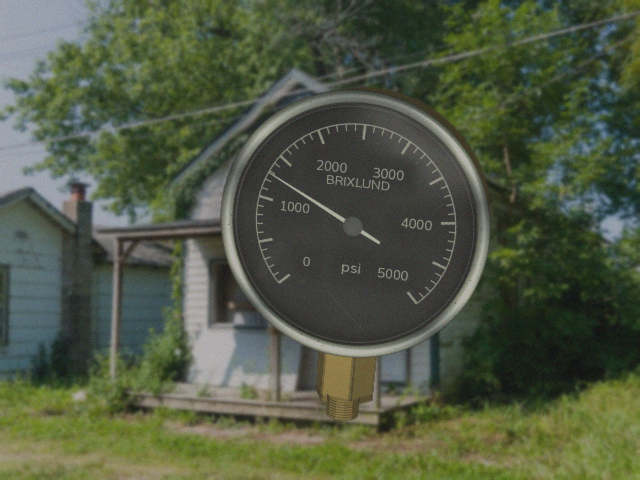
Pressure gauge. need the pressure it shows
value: 1300 psi
